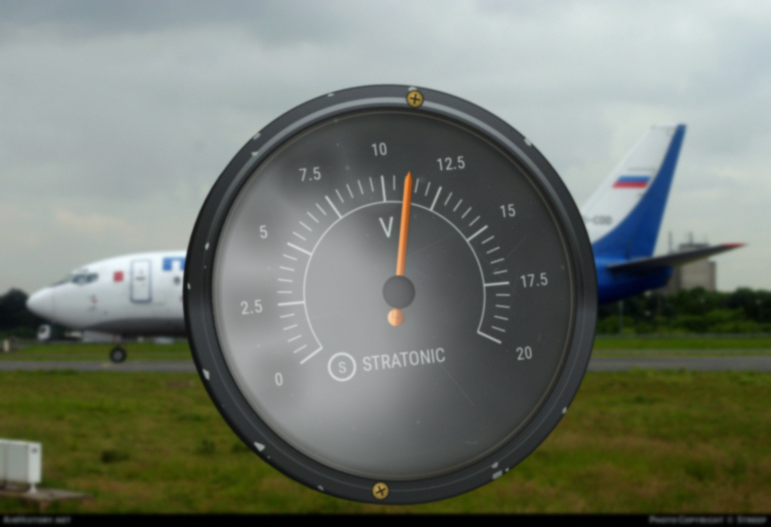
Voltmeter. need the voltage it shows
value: 11 V
